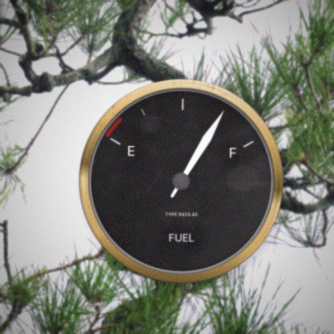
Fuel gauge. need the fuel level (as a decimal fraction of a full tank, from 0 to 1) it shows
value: 0.75
